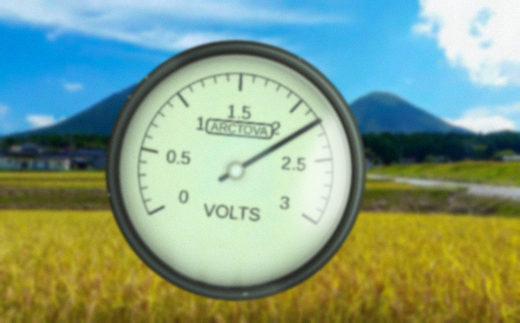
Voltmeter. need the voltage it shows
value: 2.2 V
